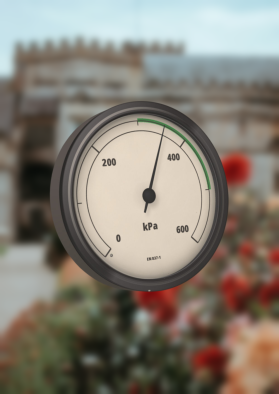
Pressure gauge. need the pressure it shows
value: 350 kPa
